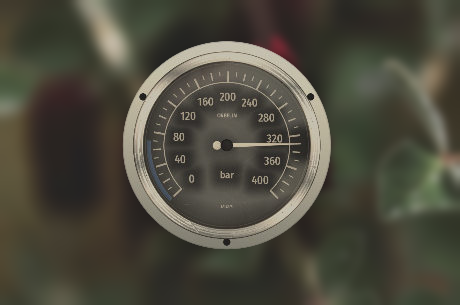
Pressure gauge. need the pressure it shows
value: 330 bar
